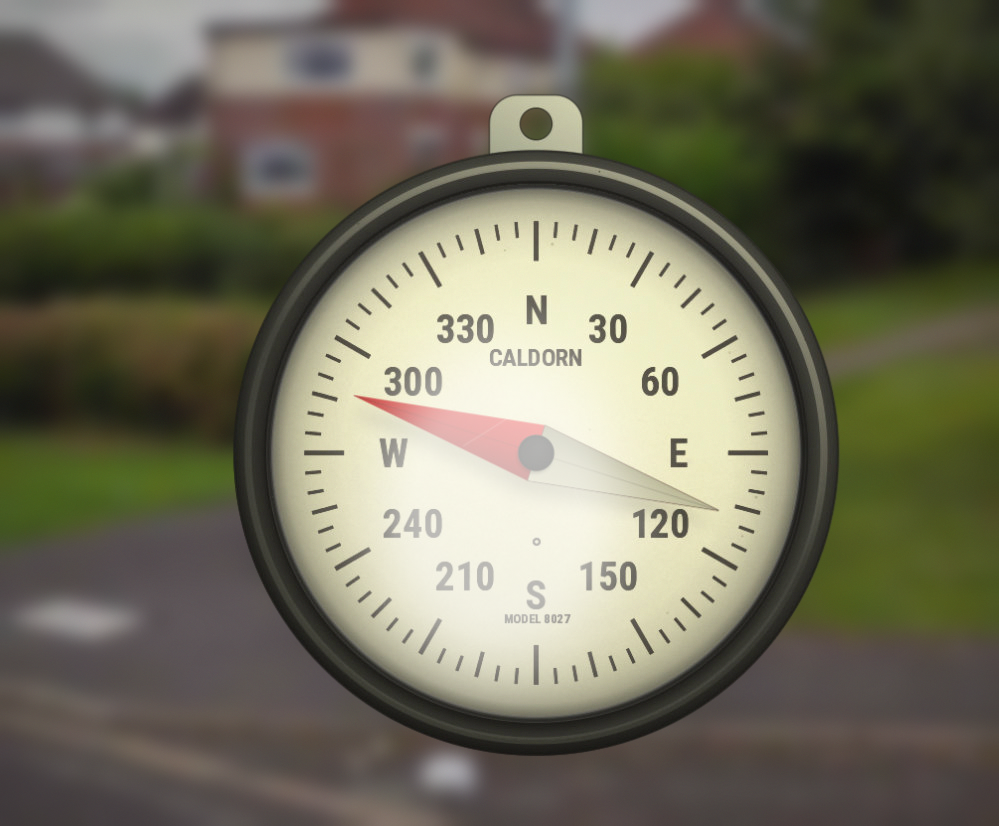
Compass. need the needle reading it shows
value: 287.5 °
